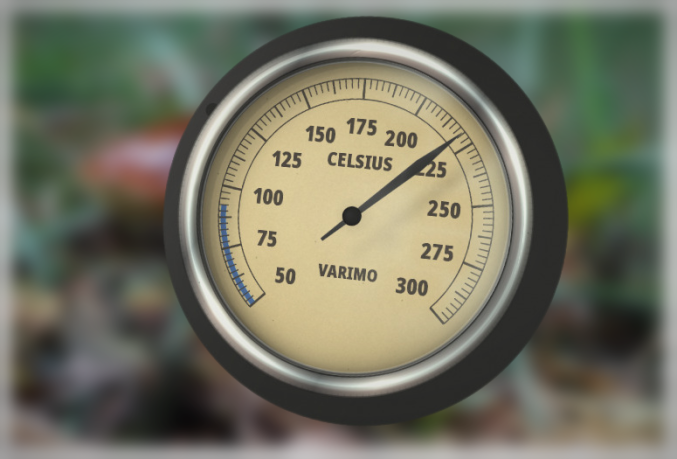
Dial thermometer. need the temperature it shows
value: 220 °C
